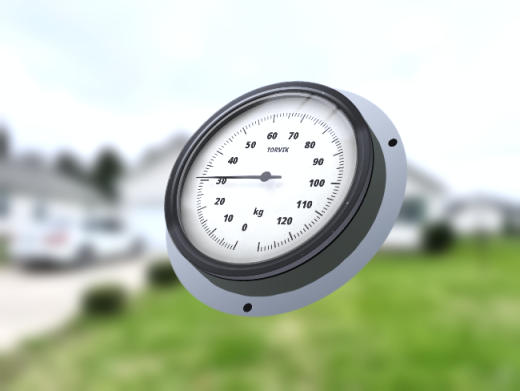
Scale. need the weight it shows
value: 30 kg
